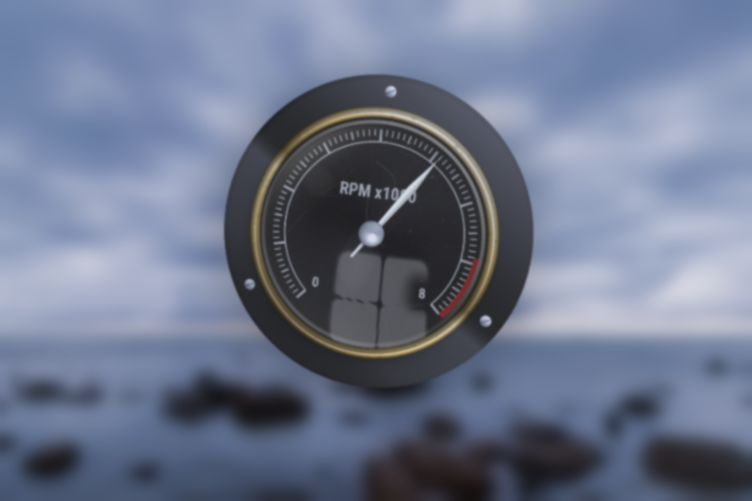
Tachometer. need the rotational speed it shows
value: 5100 rpm
